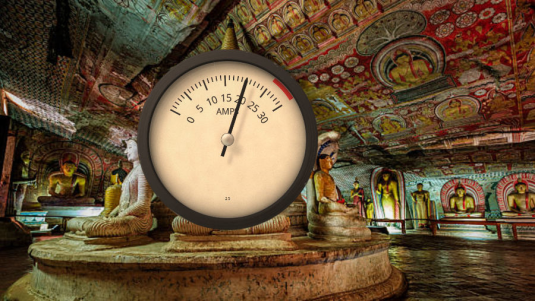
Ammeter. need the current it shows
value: 20 A
